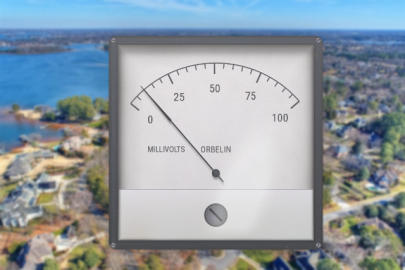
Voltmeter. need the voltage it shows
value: 10 mV
